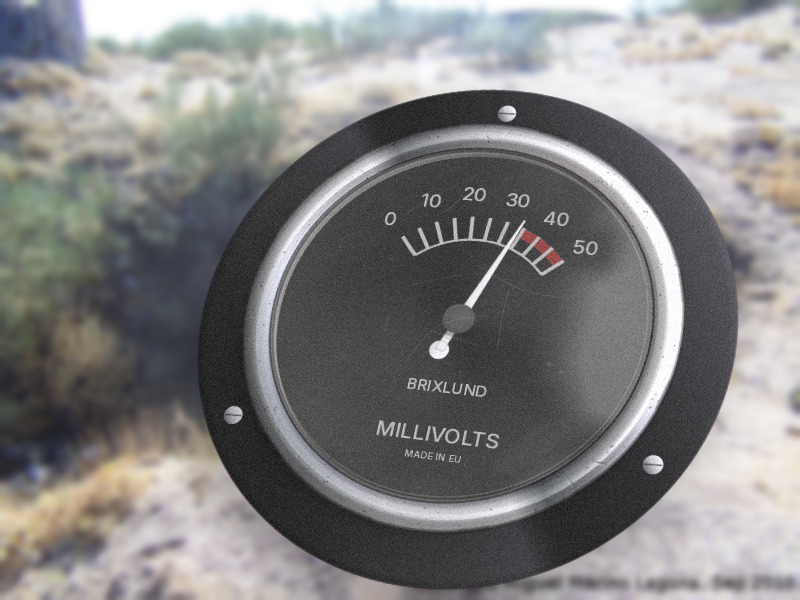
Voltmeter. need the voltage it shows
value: 35 mV
